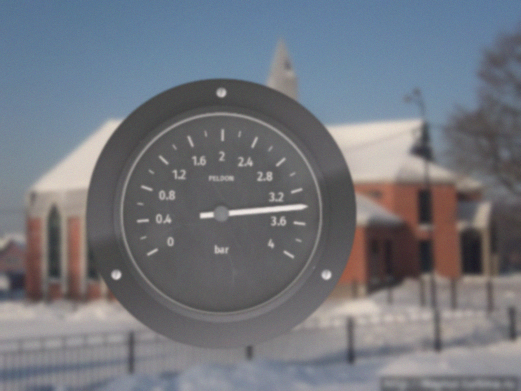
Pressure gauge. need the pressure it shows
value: 3.4 bar
